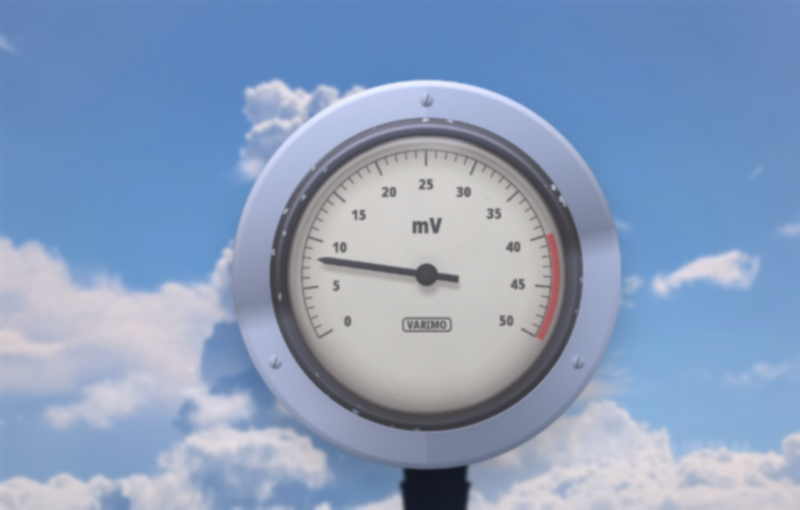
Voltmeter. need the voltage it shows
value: 8 mV
